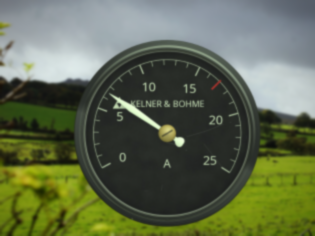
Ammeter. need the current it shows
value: 6.5 A
